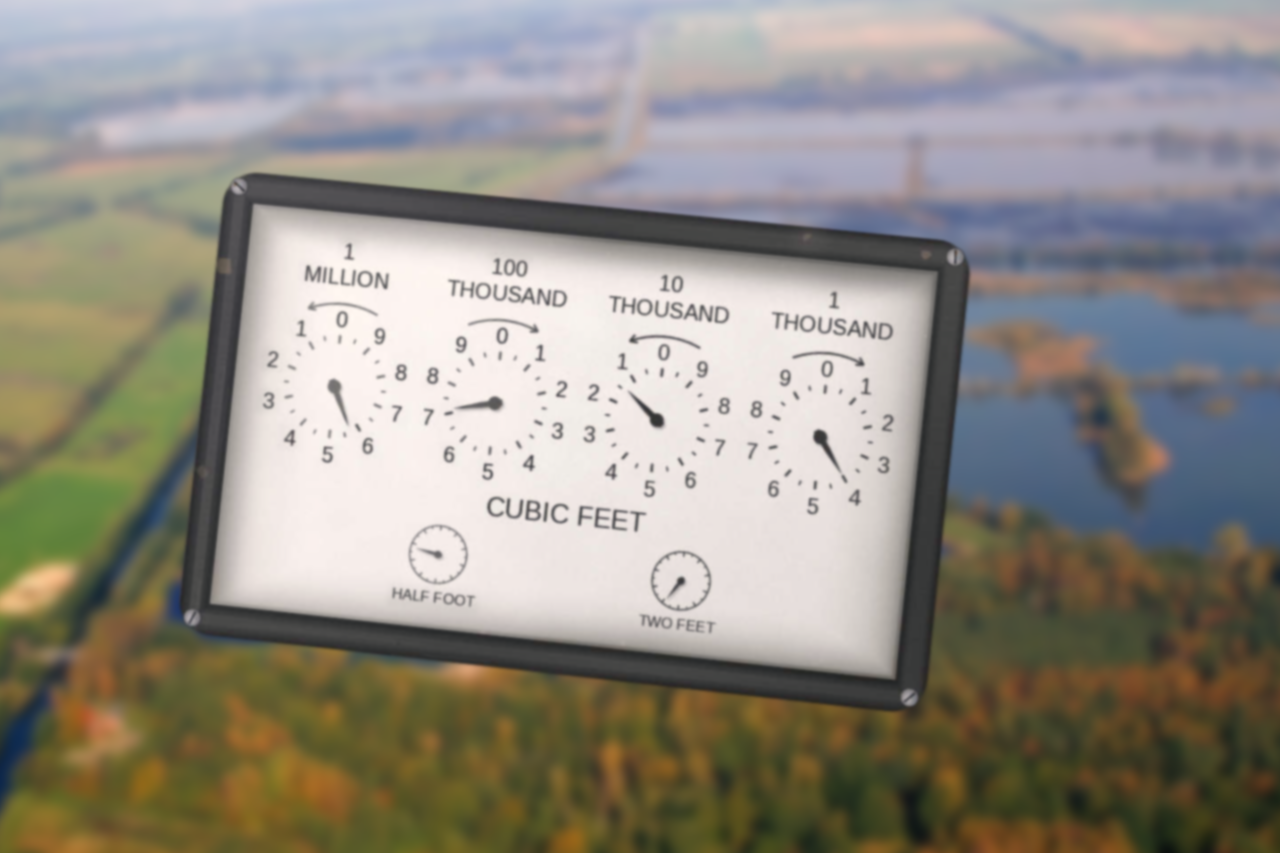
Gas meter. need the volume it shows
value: 571400 ft³
